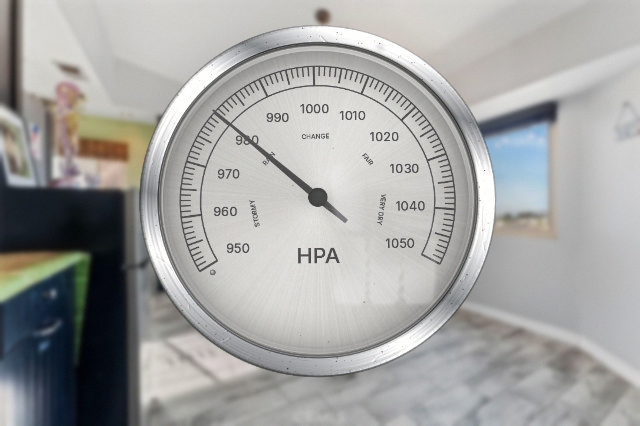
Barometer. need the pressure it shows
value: 980 hPa
